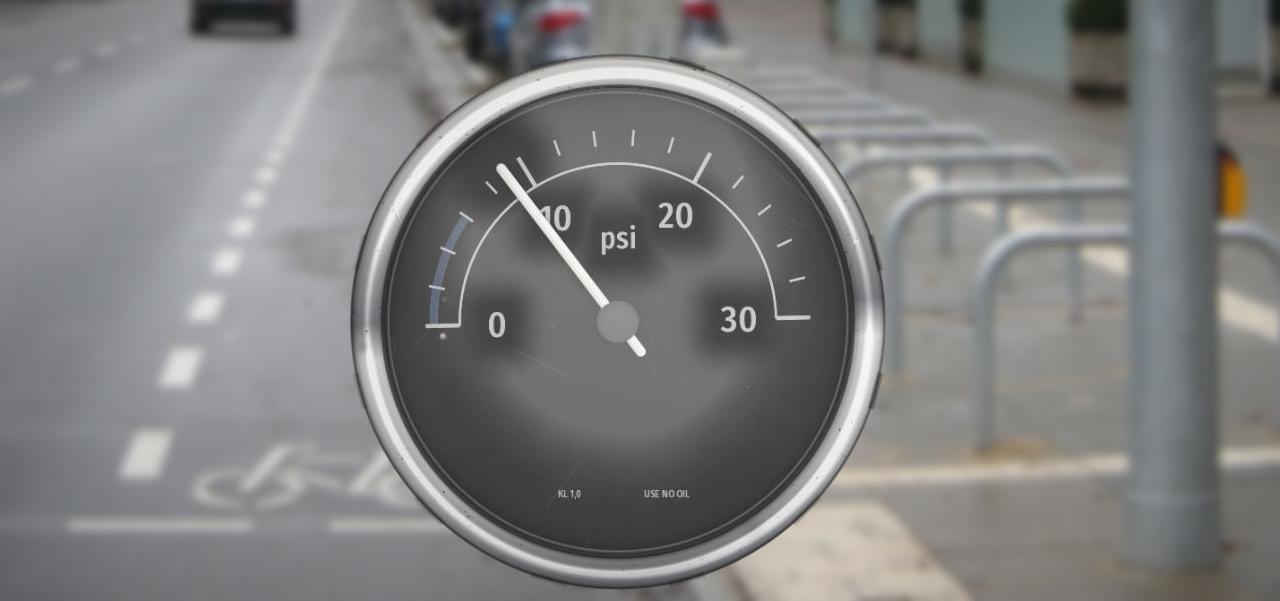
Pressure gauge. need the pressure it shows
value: 9 psi
